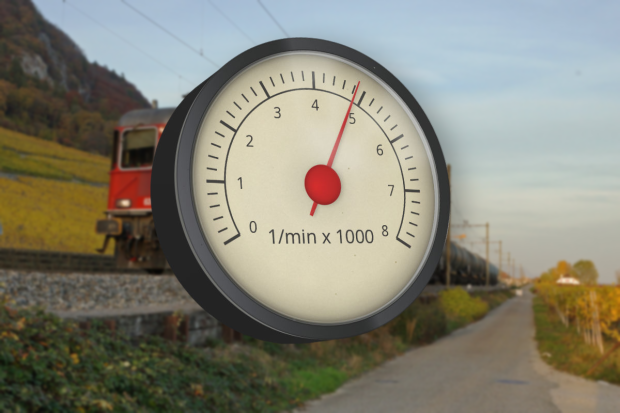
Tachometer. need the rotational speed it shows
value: 4800 rpm
